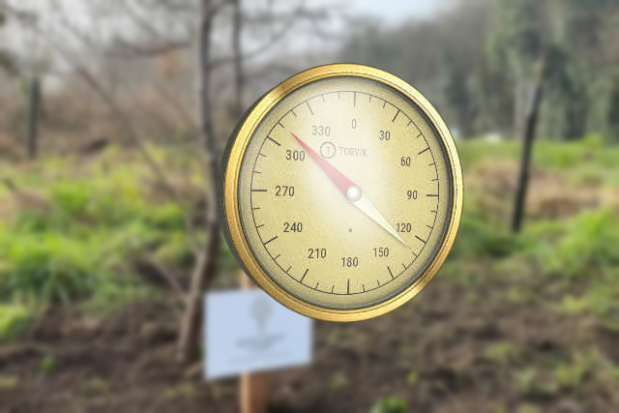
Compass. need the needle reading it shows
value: 310 °
